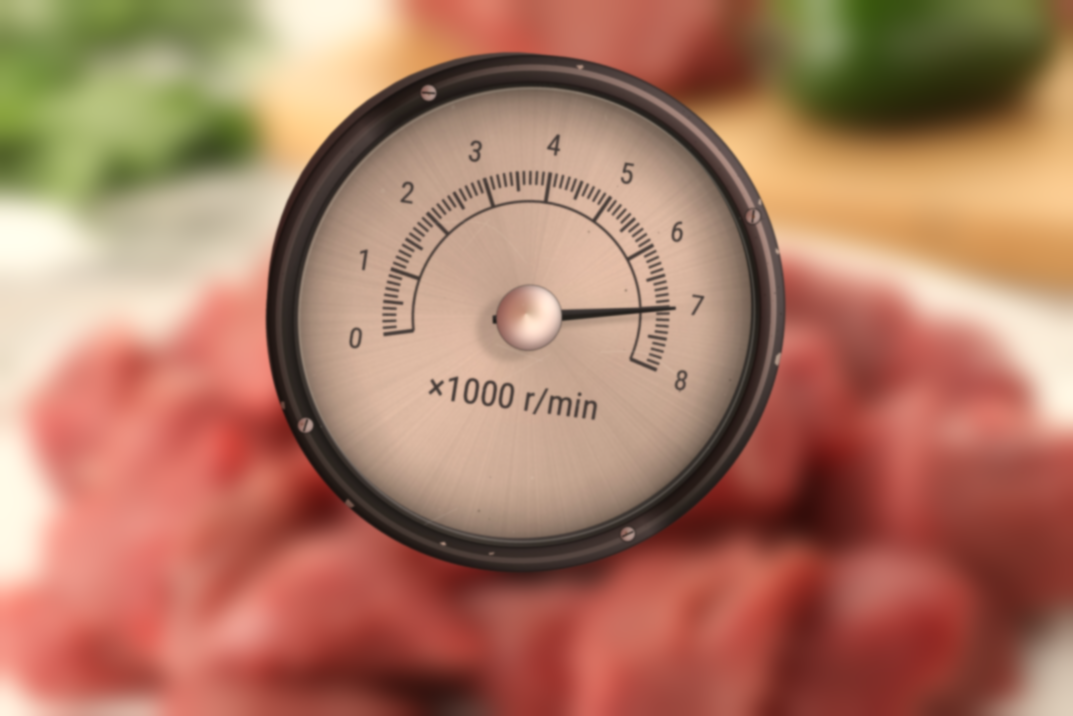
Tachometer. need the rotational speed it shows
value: 7000 rpm
